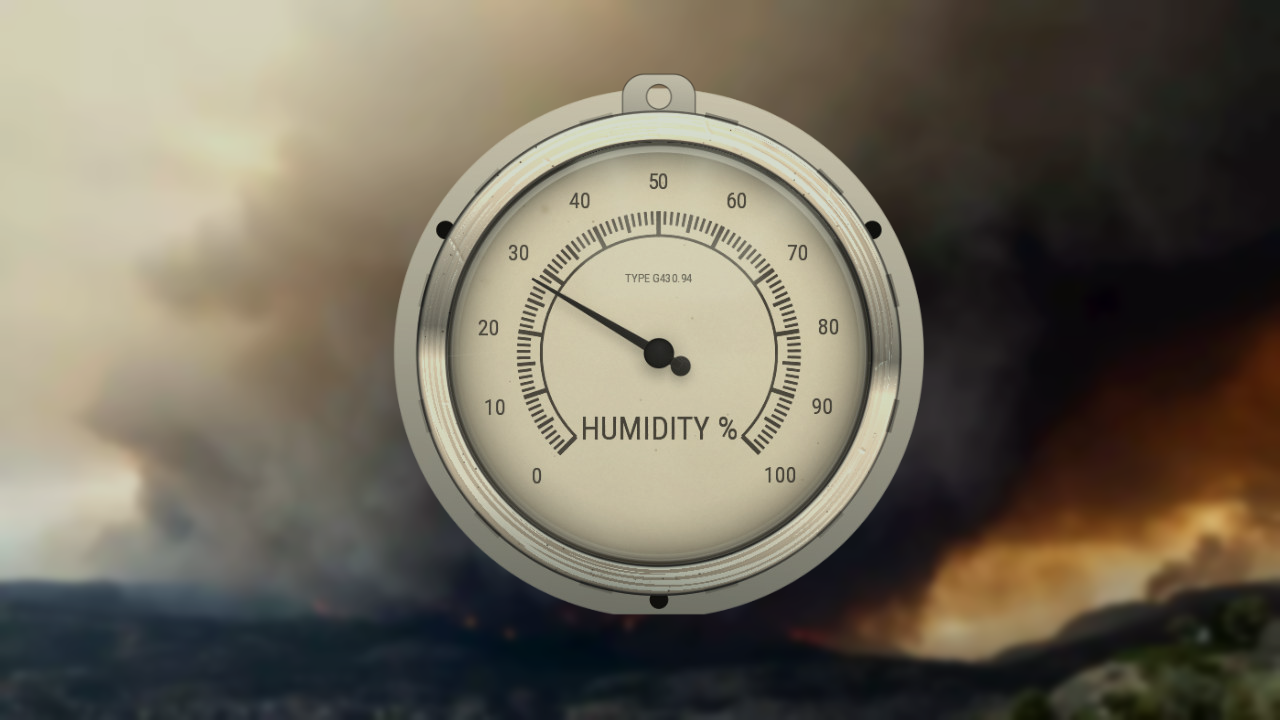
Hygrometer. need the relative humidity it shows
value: 28 %
